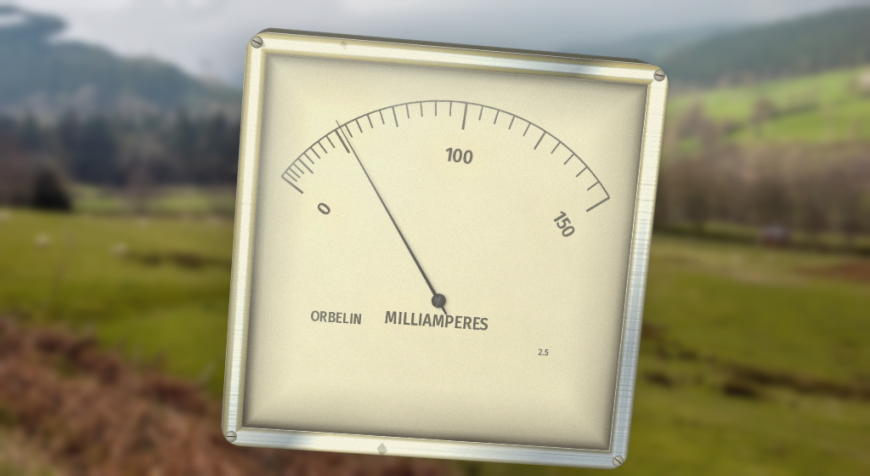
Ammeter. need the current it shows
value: 52.5 mA
